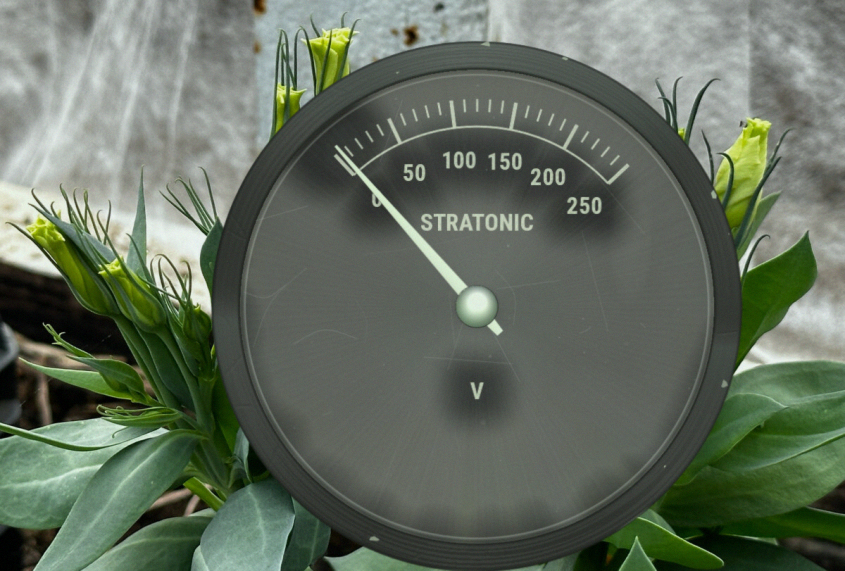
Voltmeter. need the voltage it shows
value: 5 V
